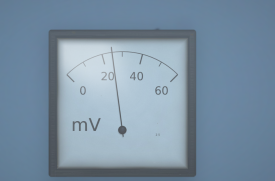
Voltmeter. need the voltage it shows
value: 25 mV
